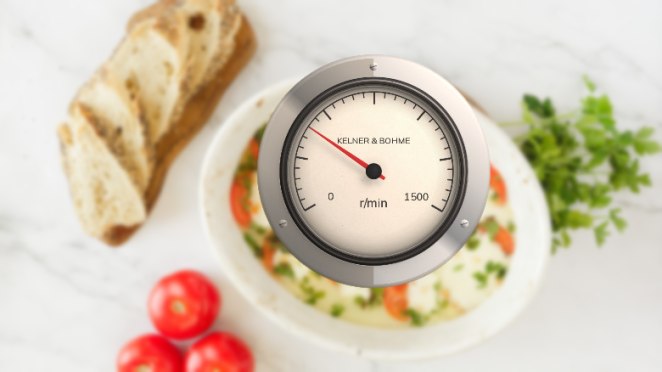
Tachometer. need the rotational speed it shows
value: 400 rpm
